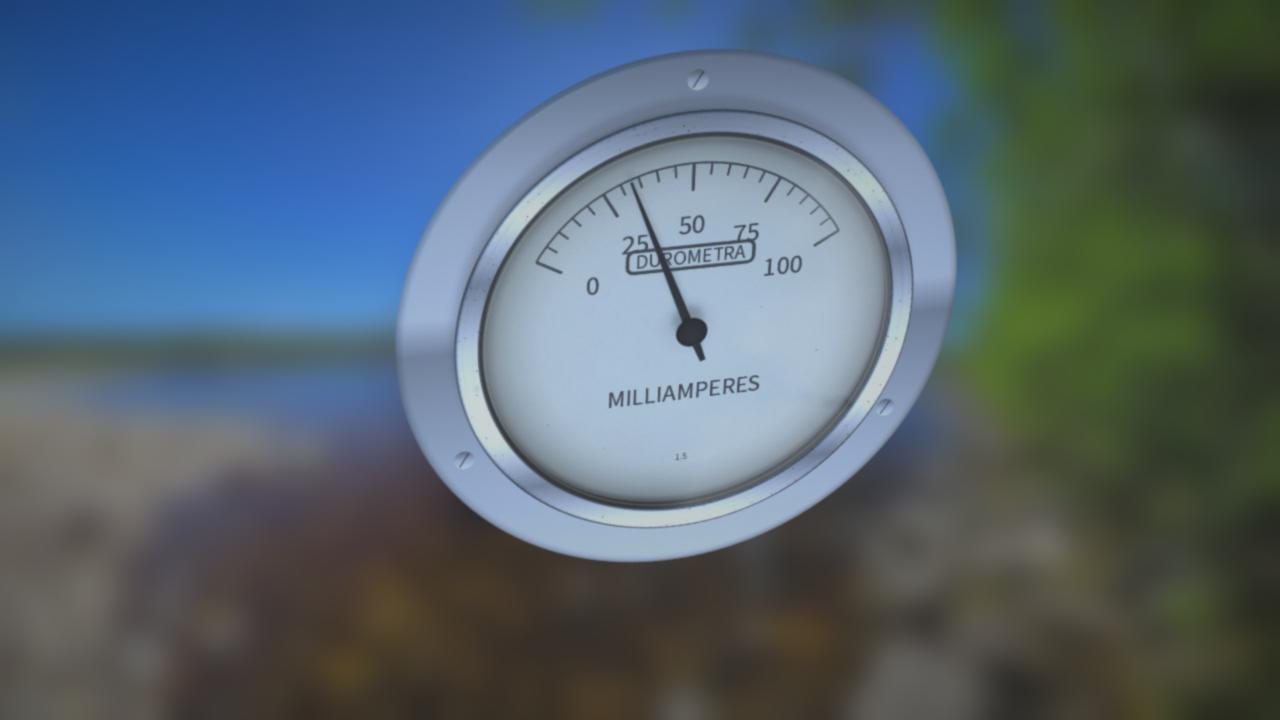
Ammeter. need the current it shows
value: 32.5 mA
